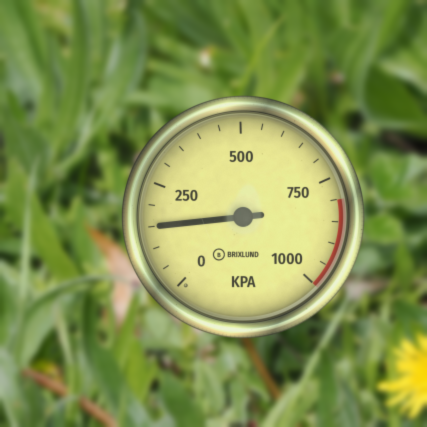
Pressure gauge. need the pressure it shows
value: 150 kPa
